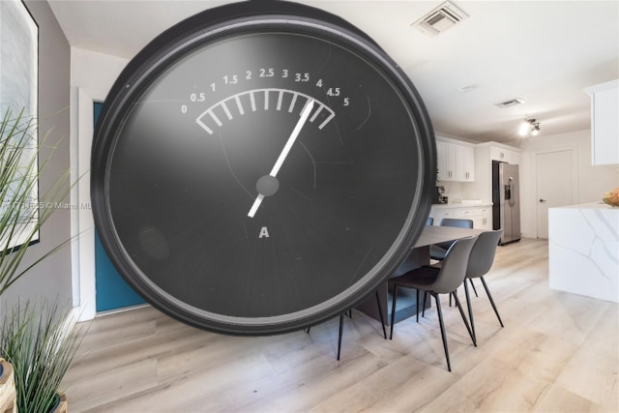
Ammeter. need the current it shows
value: 4 A
